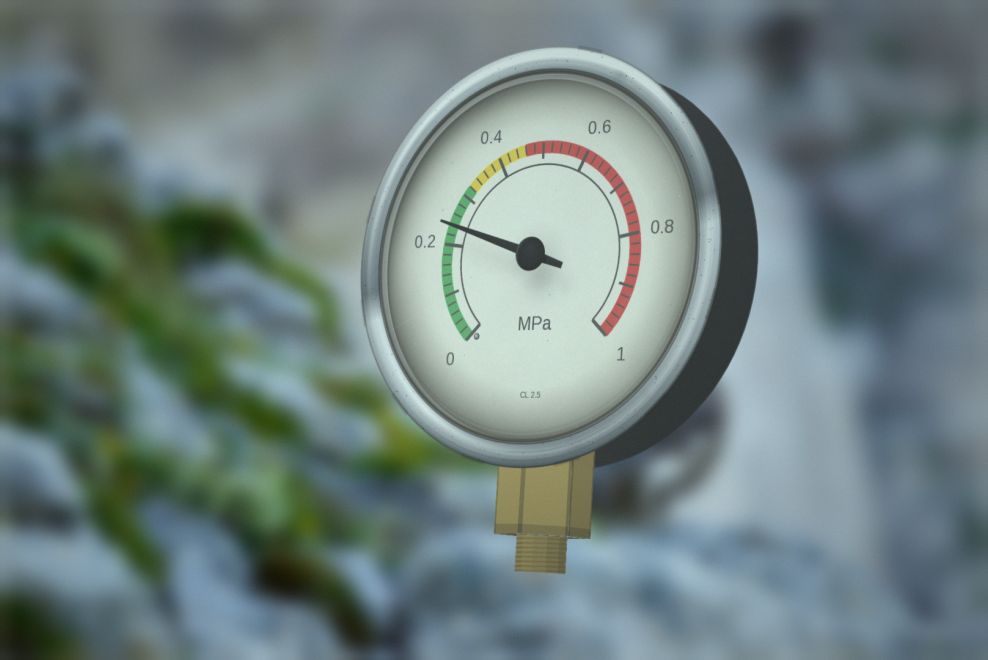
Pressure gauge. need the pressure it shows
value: 0.24 MPa
